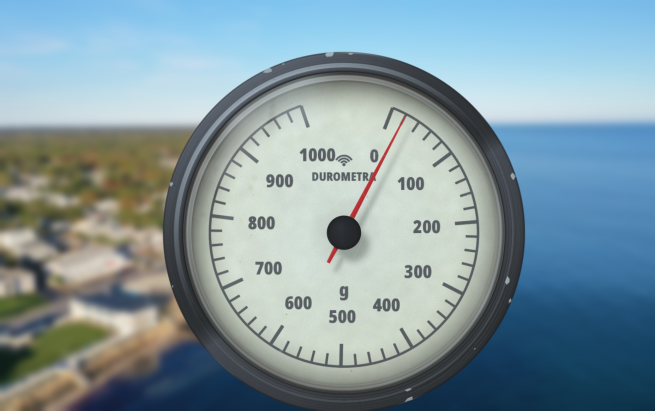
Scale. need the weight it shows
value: 20 g
